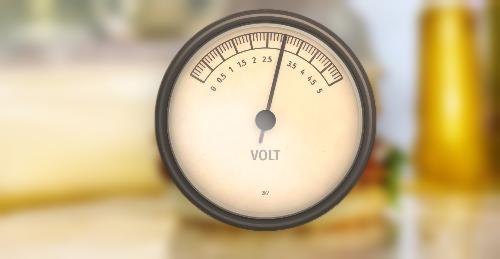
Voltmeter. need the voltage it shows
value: 3 V
